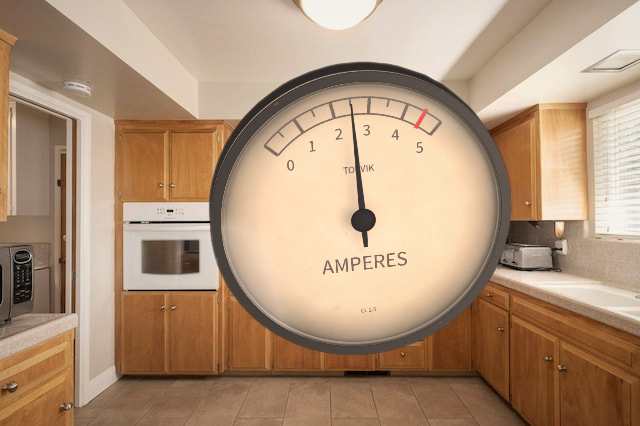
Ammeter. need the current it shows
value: 2.5 A
